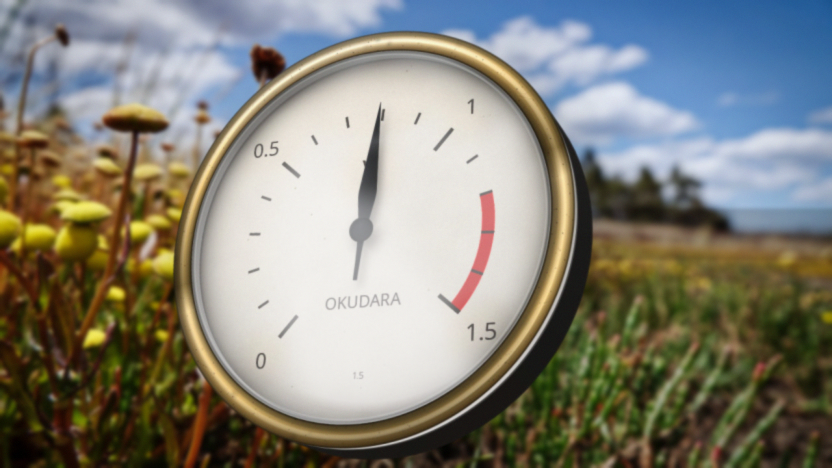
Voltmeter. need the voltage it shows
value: 0.8 V
